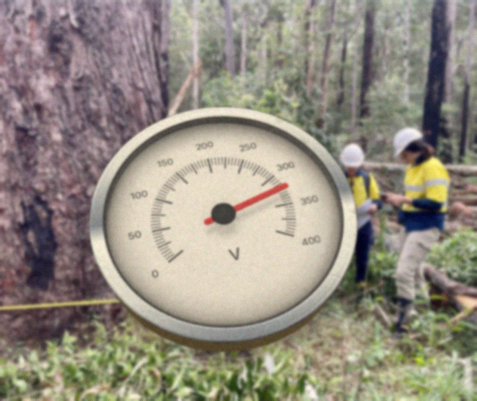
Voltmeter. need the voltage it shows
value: 325 V
